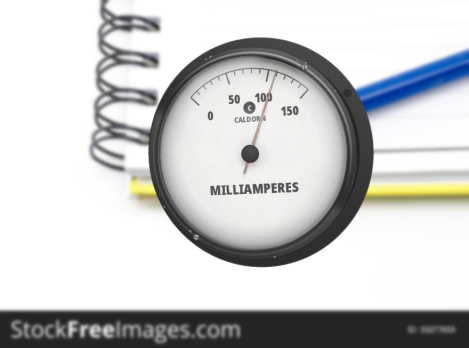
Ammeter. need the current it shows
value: 110 mA
